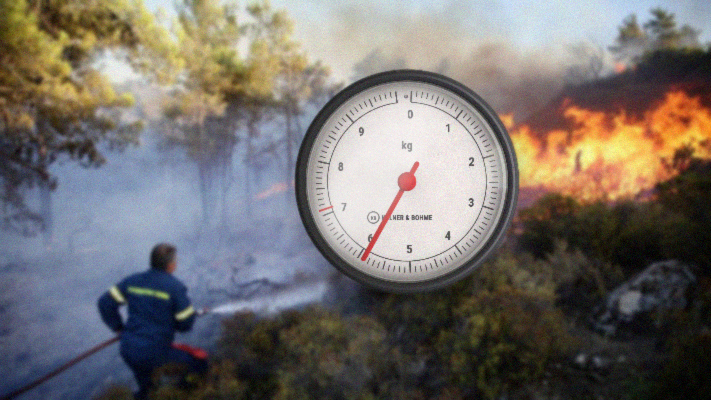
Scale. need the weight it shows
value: 5.9 kg
